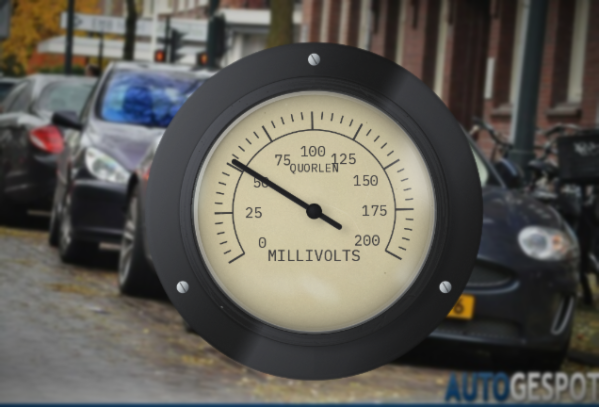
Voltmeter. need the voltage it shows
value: 52.5 mV
